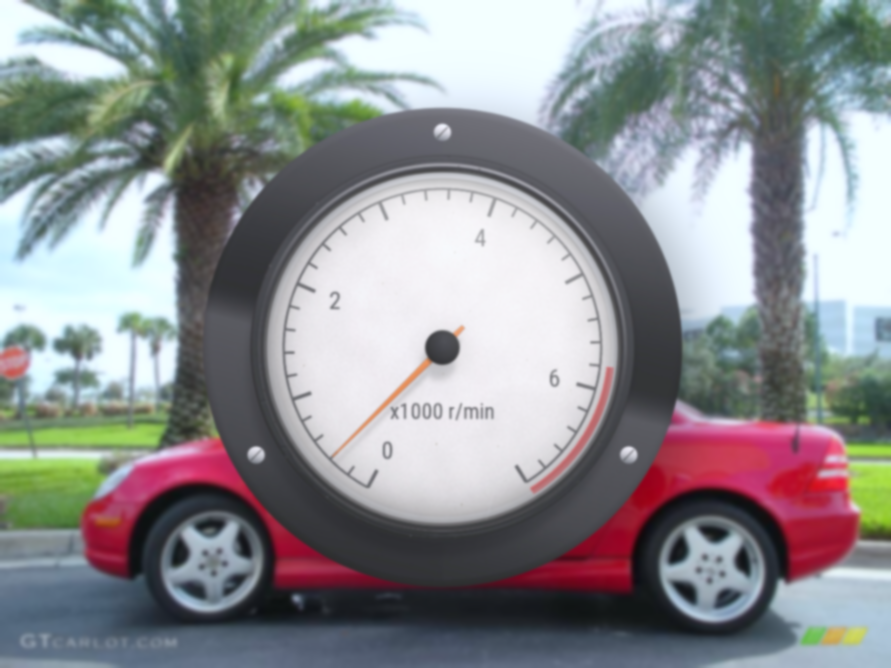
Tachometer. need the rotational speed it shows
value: 400 rpm
